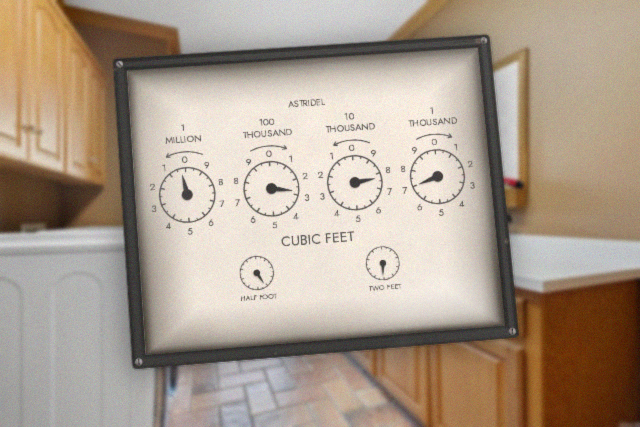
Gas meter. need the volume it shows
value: 27700 ft³
